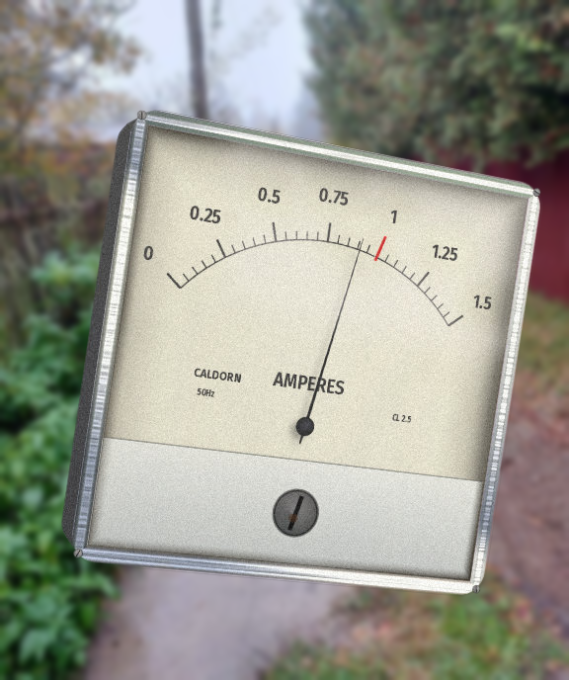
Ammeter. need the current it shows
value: 0.9 A
